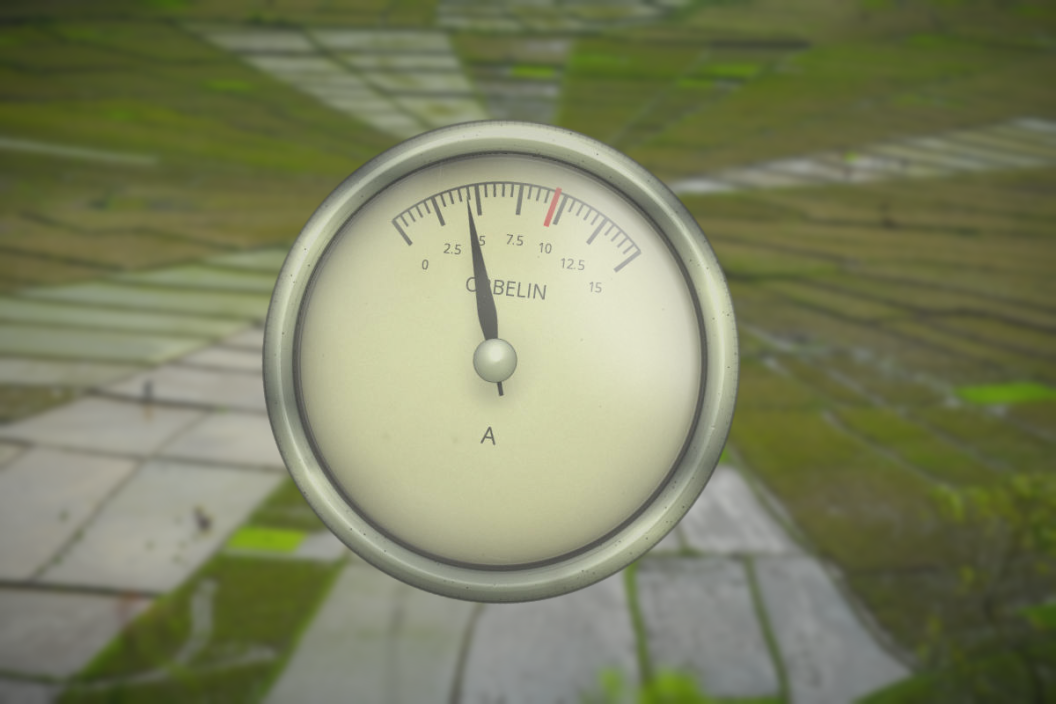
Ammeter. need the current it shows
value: 4.5 A
